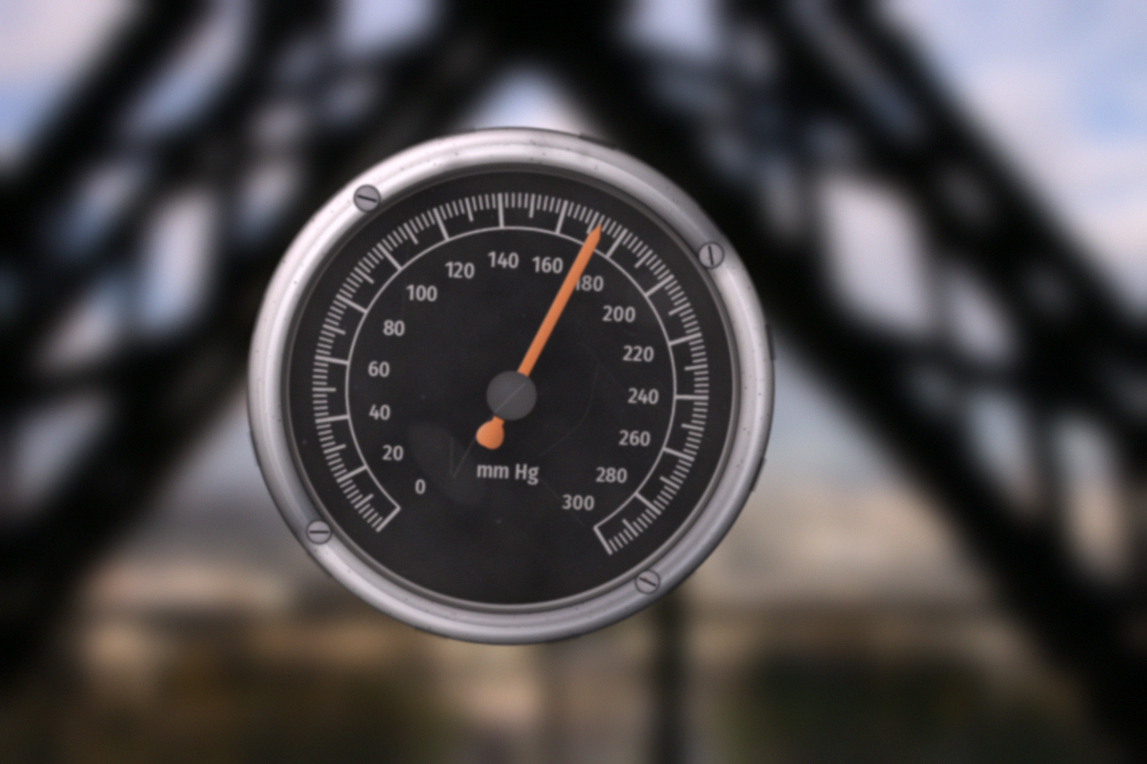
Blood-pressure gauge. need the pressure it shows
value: 172 mmHg
